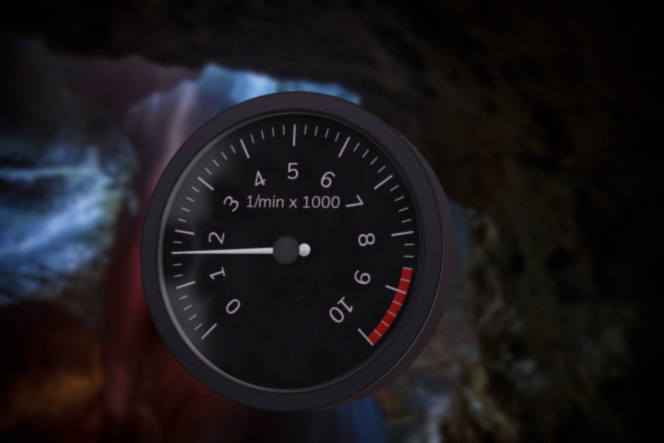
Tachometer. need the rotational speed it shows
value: 1600 rpm
